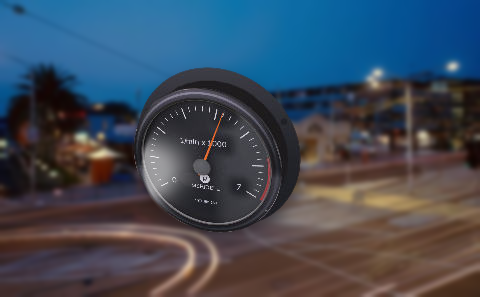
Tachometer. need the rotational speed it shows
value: 4200 rpm
